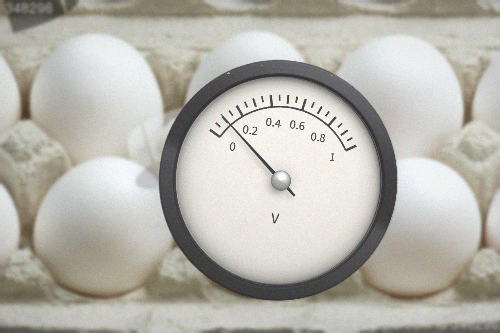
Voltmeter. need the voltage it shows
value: 0.1 V
